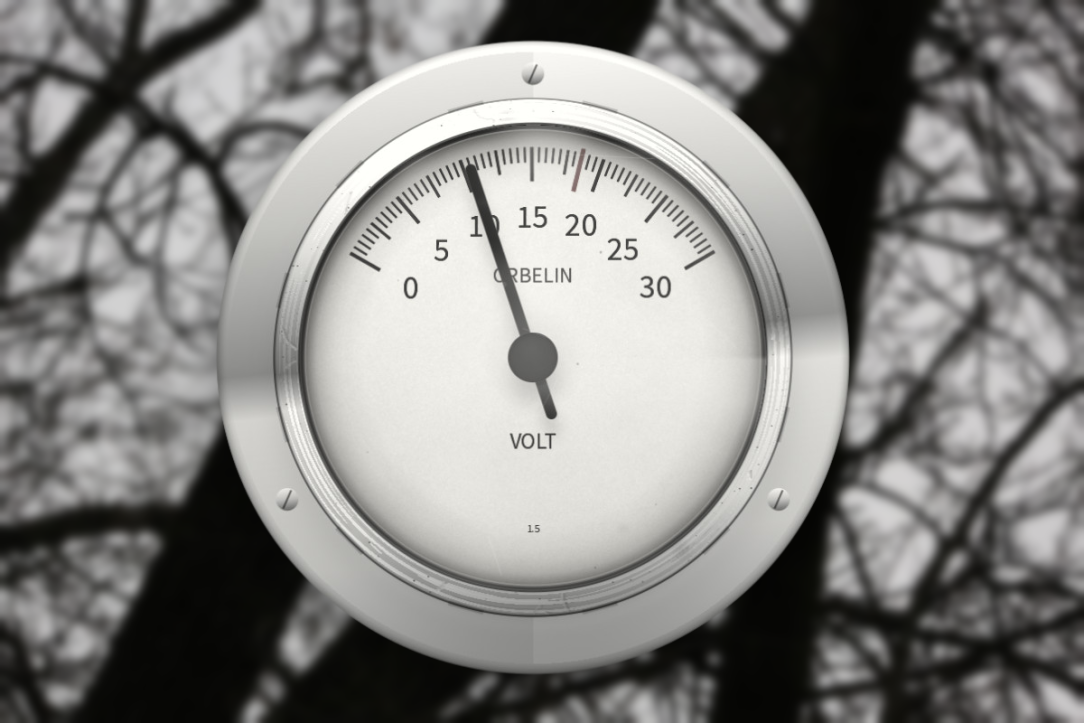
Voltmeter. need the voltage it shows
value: 10.5 V
